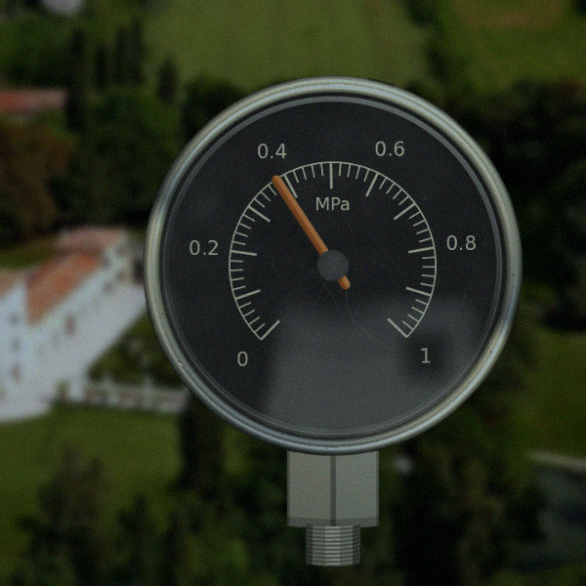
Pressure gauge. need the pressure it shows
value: 0.38 MPa
